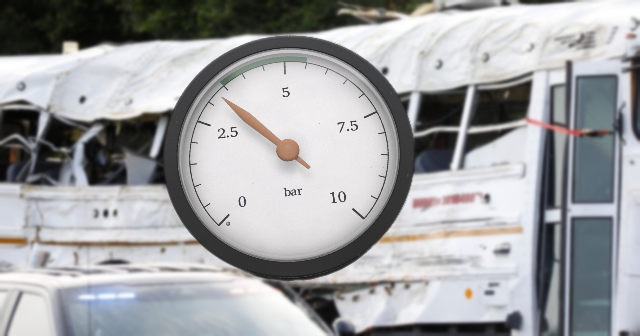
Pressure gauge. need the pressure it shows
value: 3.25 bar
